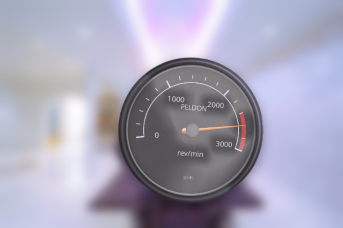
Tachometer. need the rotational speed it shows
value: 2600 rpm
